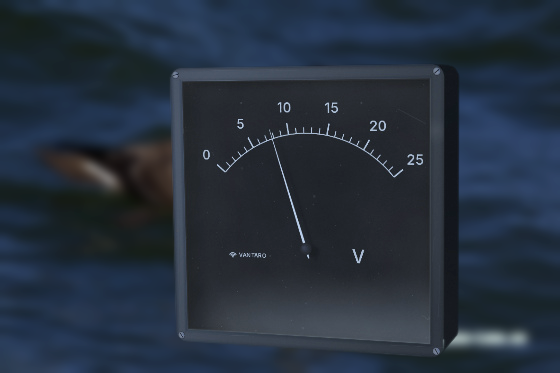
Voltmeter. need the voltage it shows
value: 8 V
